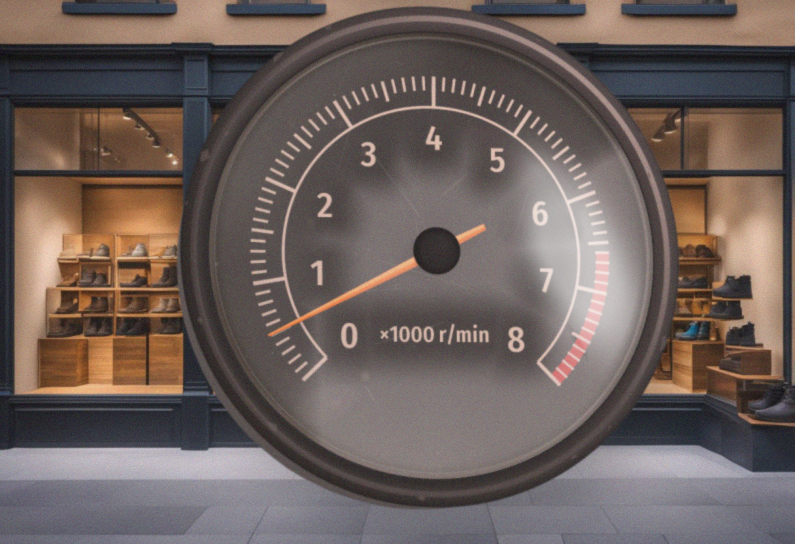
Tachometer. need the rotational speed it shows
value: 500 rpm
